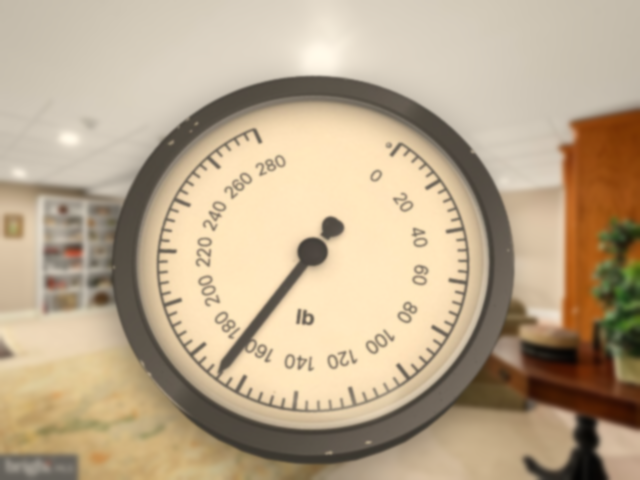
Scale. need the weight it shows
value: 168 lb
